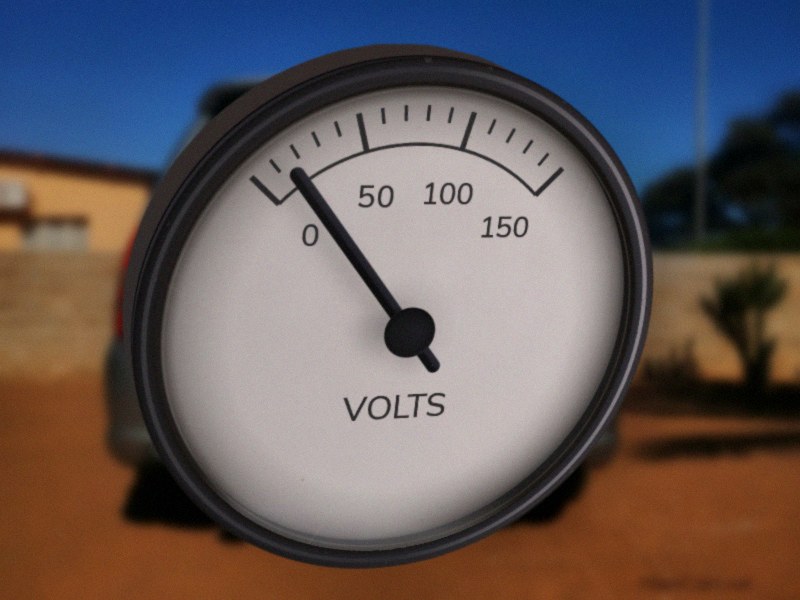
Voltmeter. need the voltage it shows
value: 15 V
